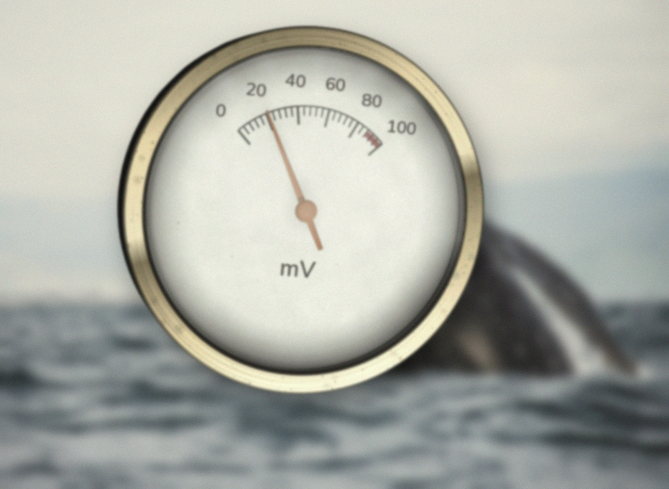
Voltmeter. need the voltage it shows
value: 20 mV
